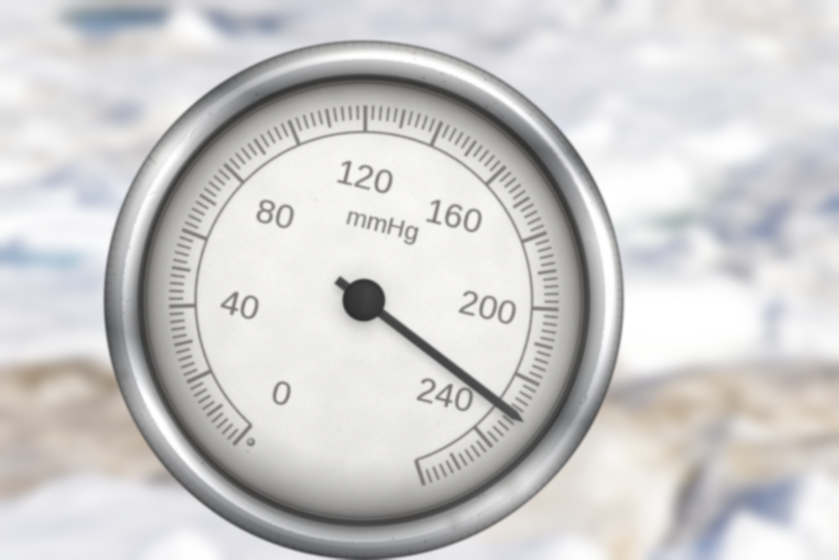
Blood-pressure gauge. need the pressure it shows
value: 230 mmHg
